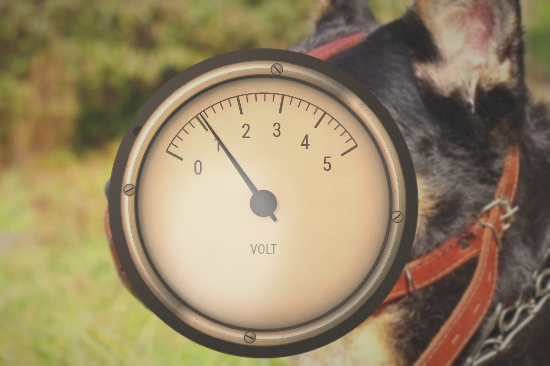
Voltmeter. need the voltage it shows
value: 1.1 V
